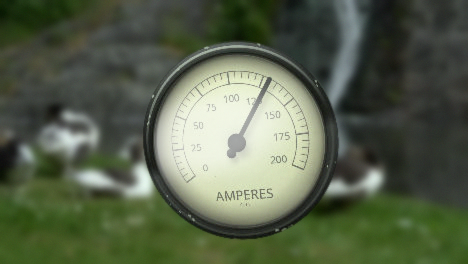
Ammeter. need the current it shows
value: 130 A
